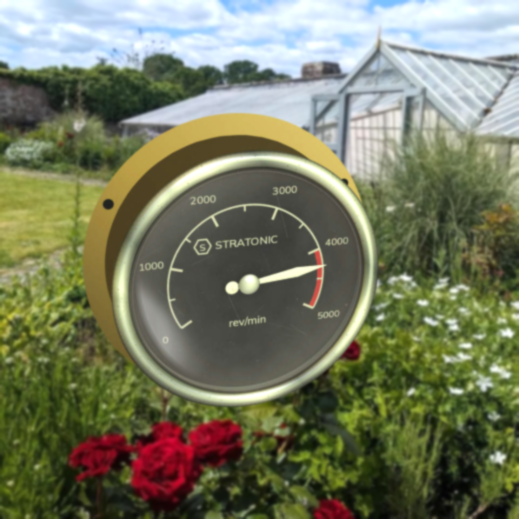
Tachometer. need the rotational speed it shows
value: 4250 rpm
